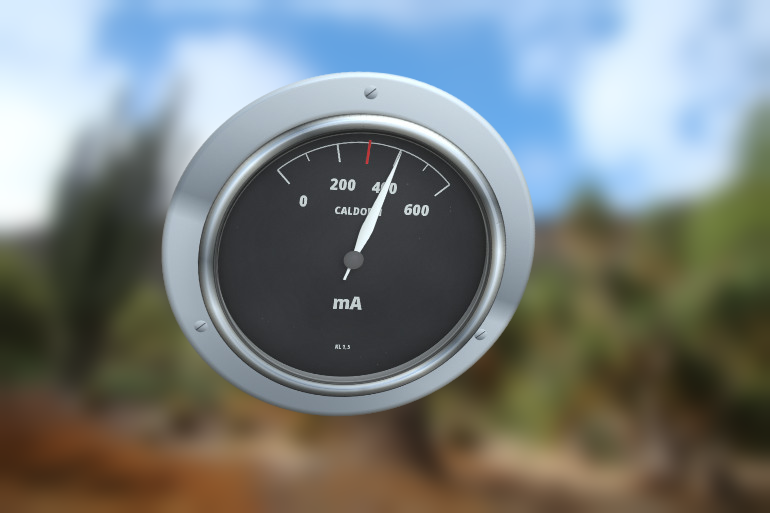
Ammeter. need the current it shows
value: 400 mA
